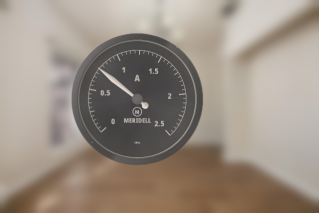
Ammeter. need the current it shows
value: 0.75 A
